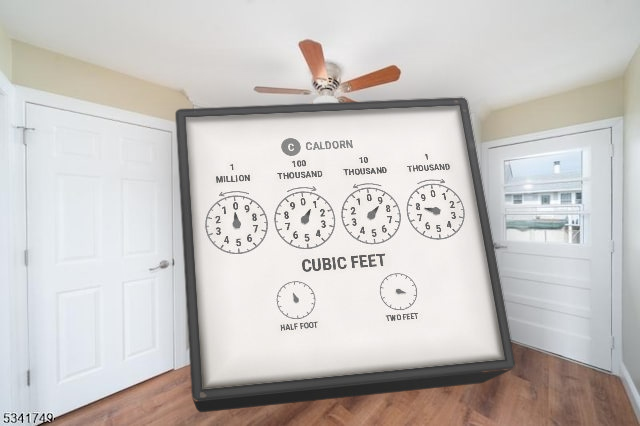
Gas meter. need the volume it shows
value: 8800 ft³
